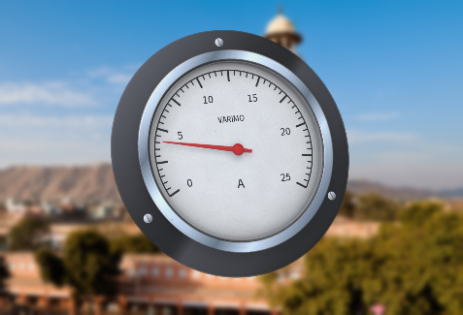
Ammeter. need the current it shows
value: 4 A
